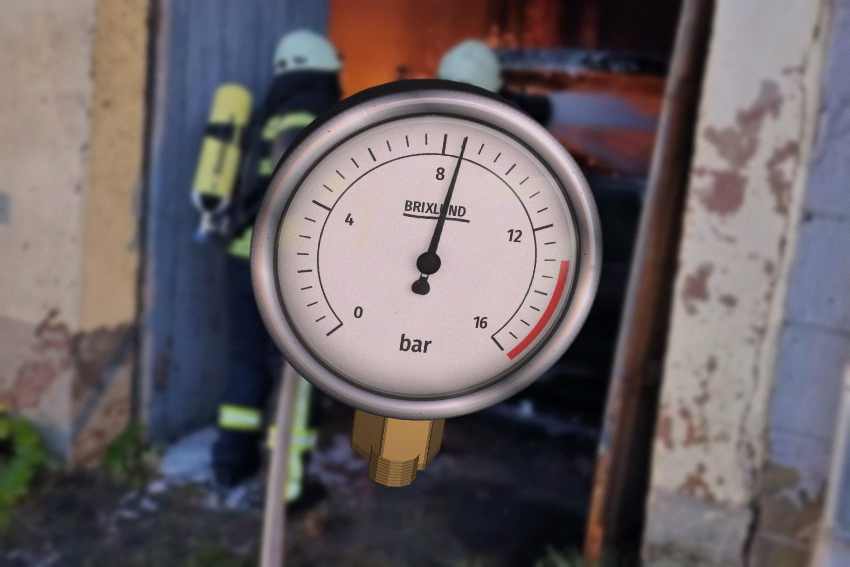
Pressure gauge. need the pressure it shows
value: 8.5 bar
